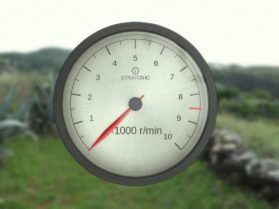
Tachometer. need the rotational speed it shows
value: 0 rpm
